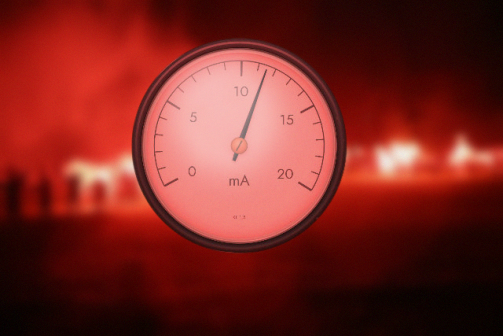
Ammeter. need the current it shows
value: 11.5 mA
